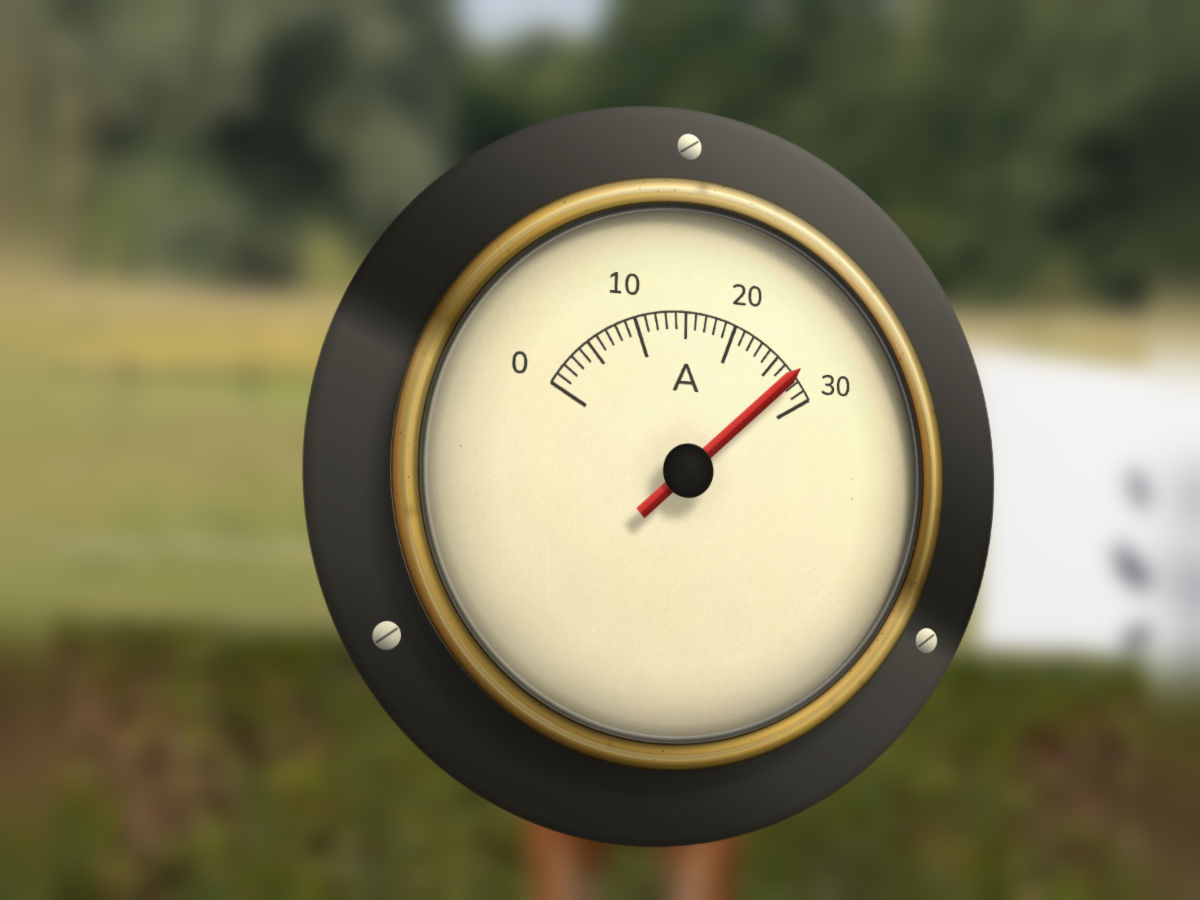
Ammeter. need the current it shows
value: 27 A
